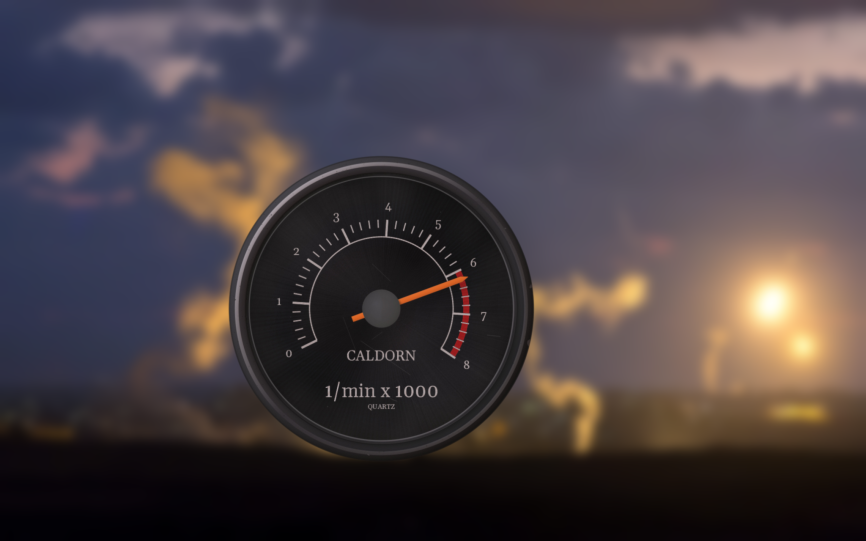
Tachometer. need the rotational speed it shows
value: 6200 rpm
